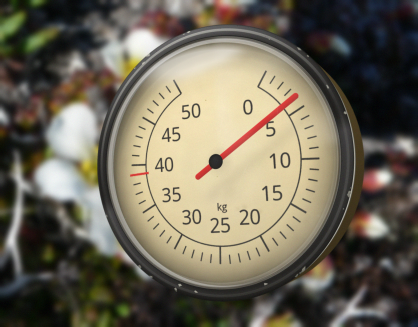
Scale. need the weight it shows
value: 4 kg
